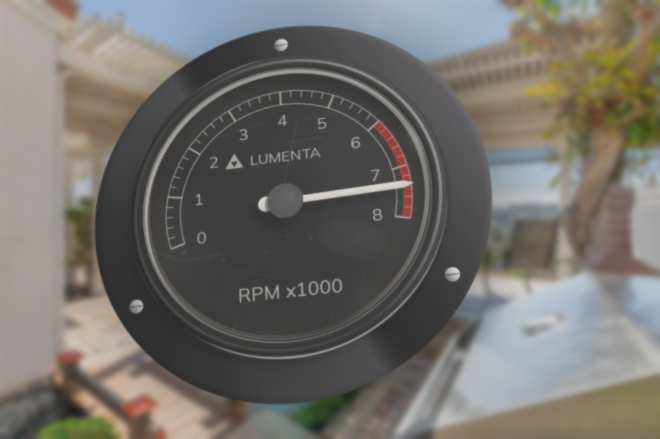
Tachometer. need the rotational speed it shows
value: 7400 rpm
